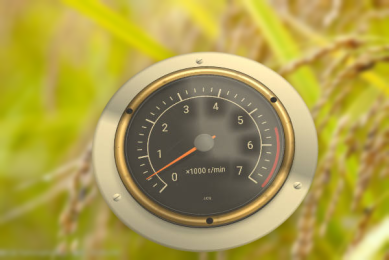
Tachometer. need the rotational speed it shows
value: 400 rpm
